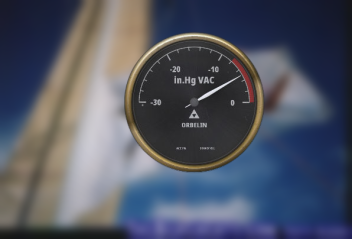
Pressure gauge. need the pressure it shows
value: -5 inHg
